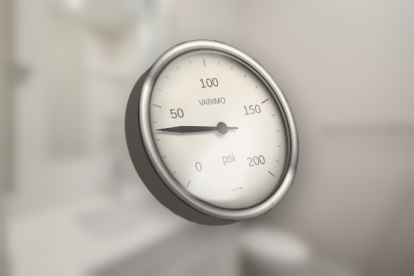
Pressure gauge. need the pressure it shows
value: 35 psi
